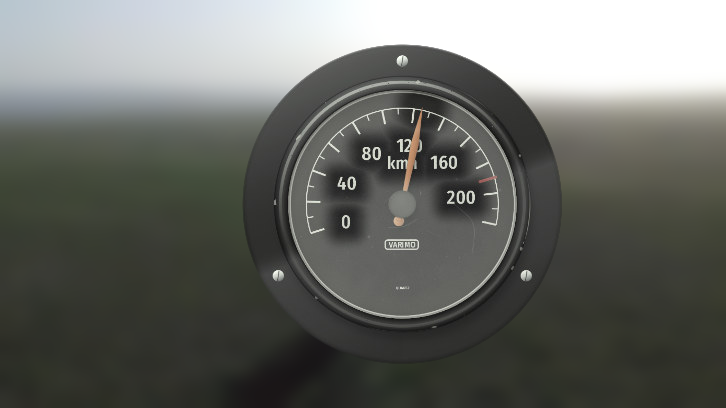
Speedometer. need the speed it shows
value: 125 km/h
